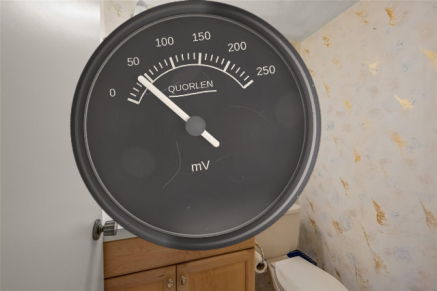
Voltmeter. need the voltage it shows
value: 40 mV
